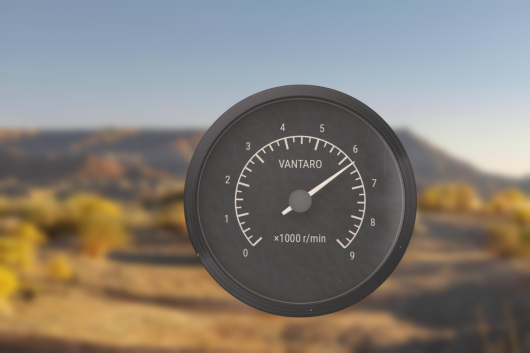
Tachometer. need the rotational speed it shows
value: 6250 rpm
